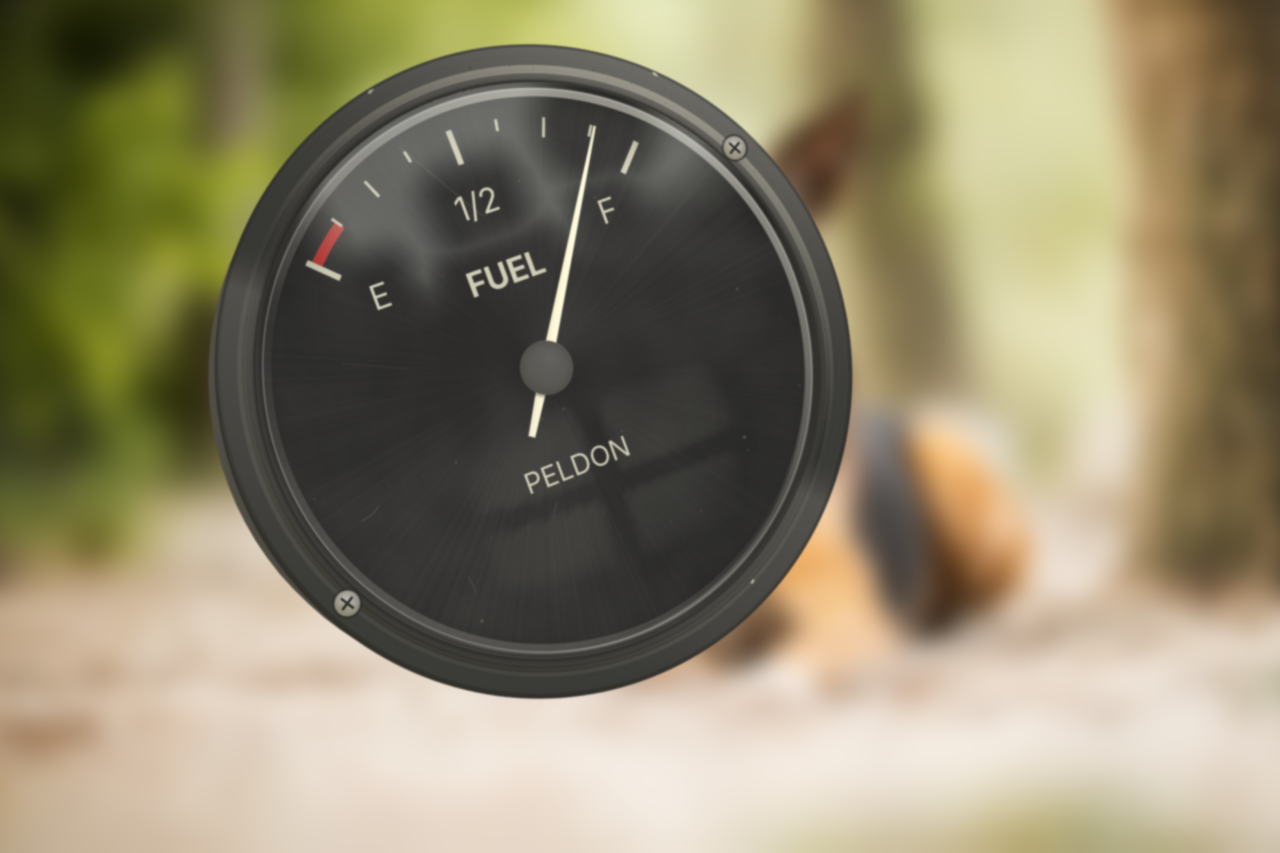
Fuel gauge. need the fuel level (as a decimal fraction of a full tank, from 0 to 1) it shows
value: 0.875
